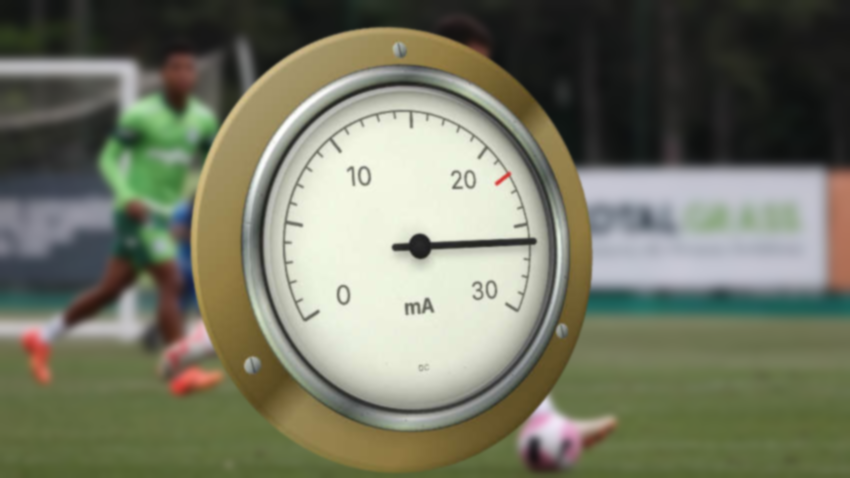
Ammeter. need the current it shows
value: 26 mA
